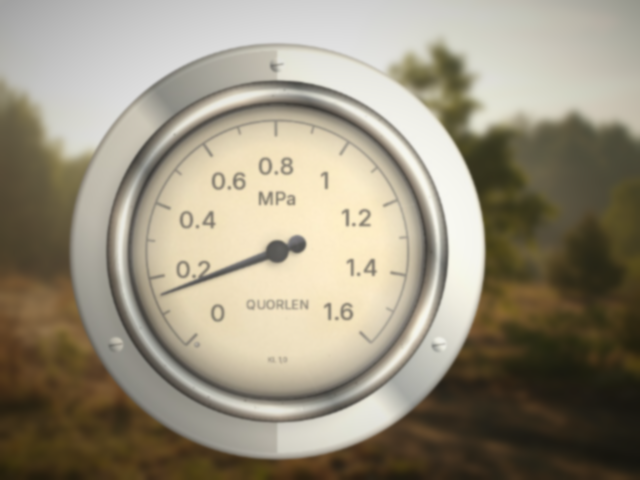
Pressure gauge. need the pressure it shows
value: 0.15 MPa
